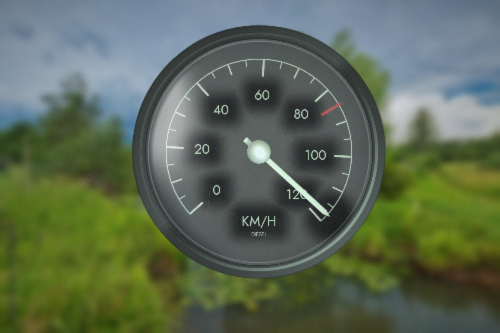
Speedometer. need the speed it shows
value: 117.5 km/h
